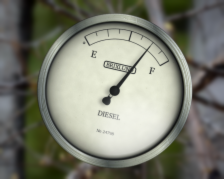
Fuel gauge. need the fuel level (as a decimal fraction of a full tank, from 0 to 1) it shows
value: 0.75
